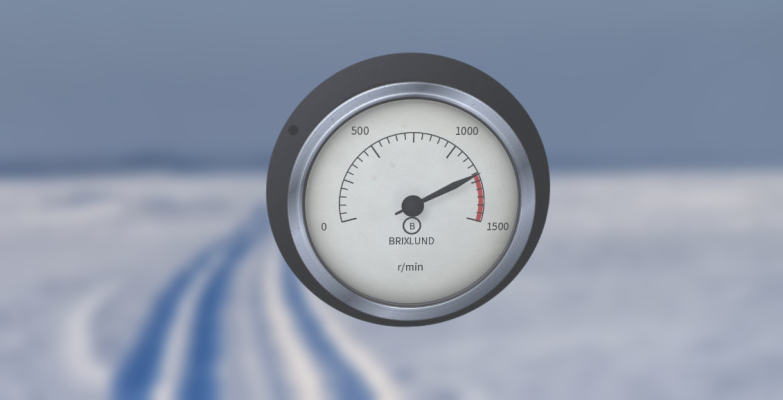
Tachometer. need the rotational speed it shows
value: 1200 rpm
